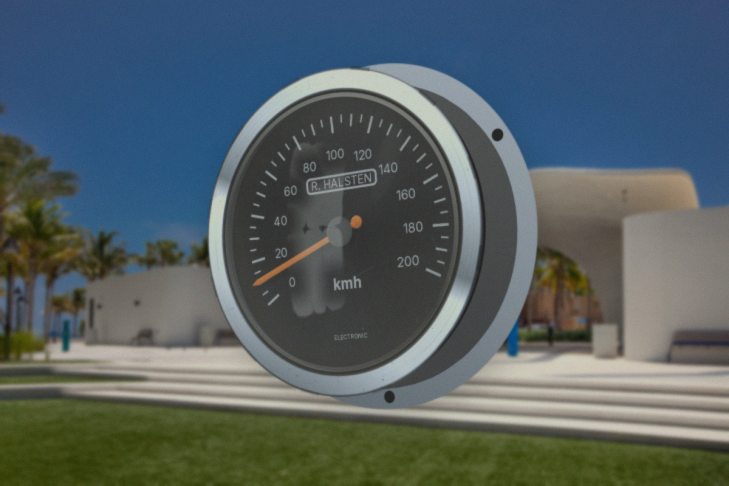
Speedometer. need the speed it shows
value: 10 km/h
